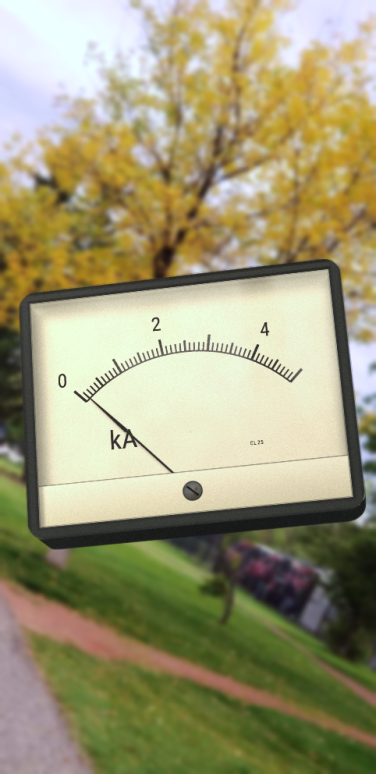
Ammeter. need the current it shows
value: 0.1 kA
